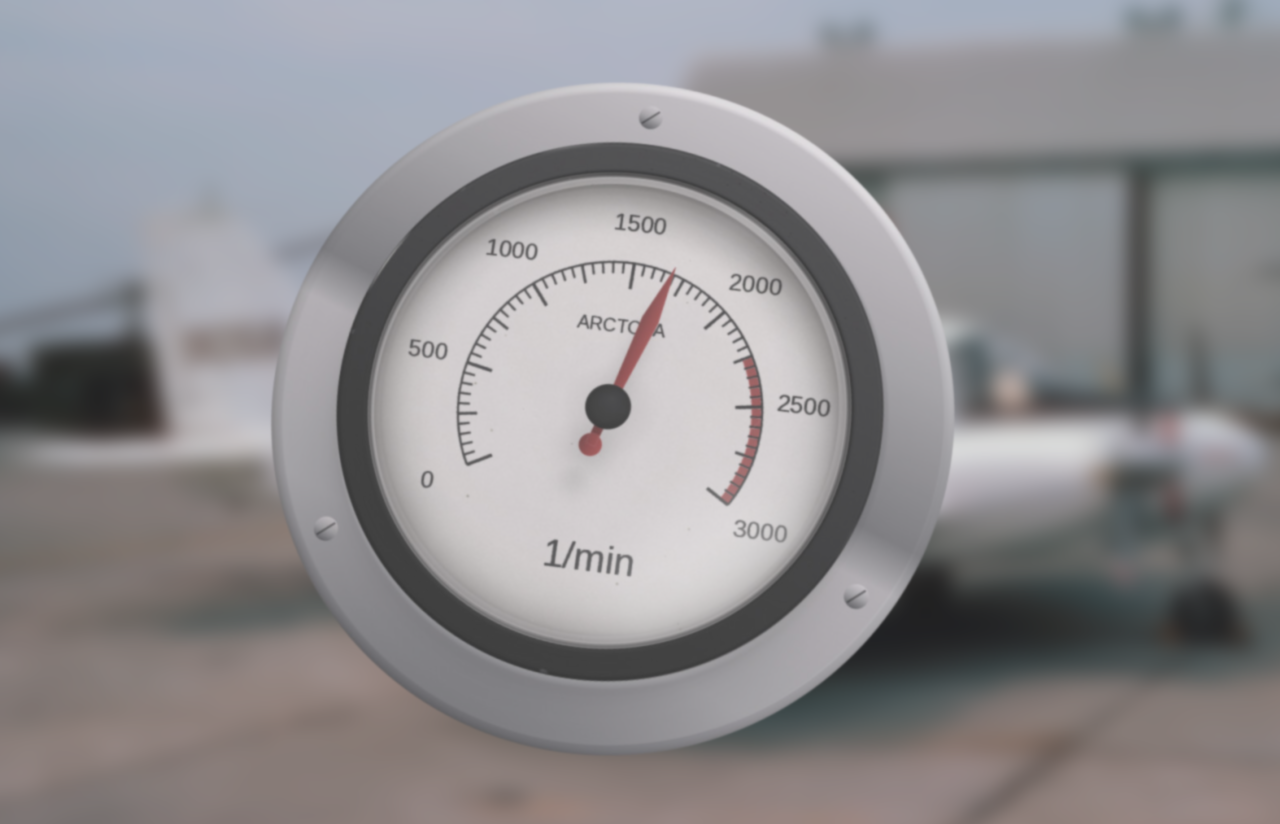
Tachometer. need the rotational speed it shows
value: 1700 rpm
